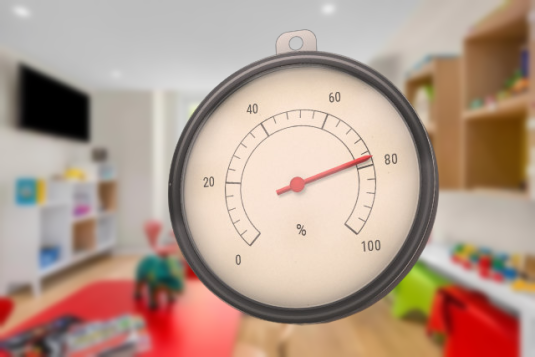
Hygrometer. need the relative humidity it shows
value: 78 %
